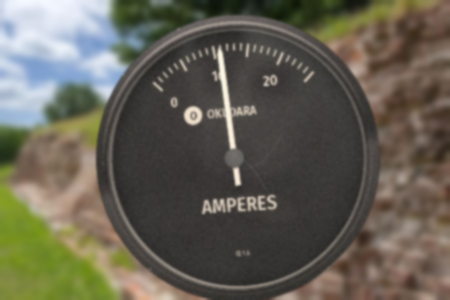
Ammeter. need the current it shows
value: 11 A
